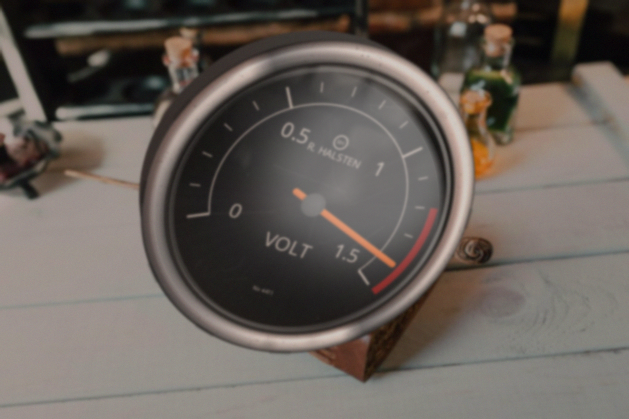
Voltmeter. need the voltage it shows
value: 1.4 V
